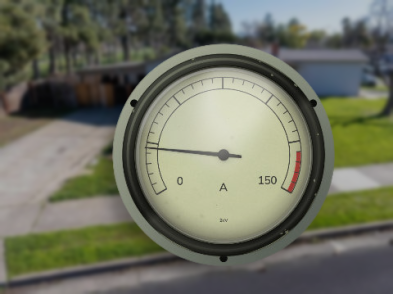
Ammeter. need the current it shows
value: 22.5 A
